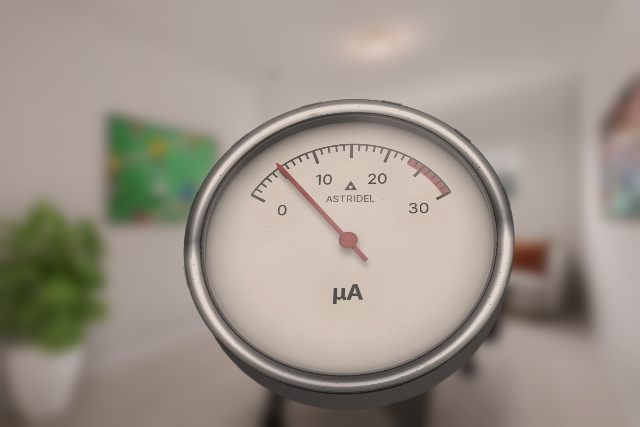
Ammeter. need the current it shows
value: 5 µA
